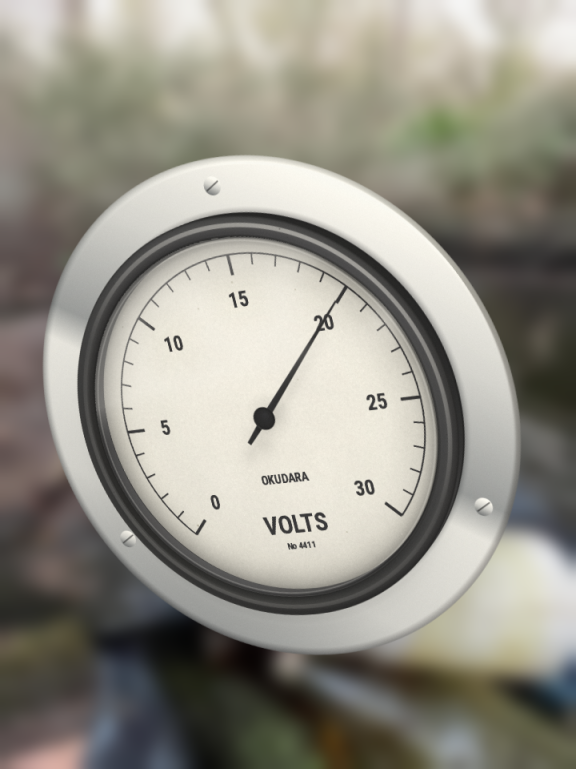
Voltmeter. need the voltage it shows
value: 20 V
